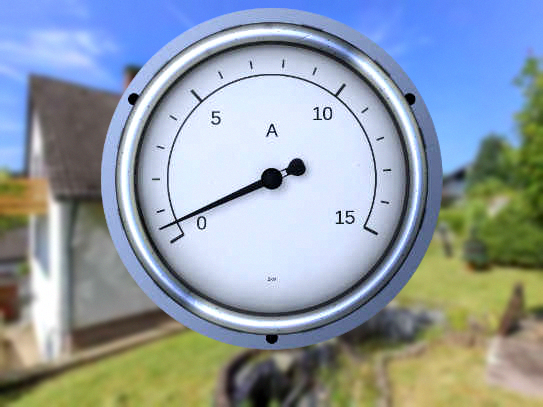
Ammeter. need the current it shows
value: 0.5 A
